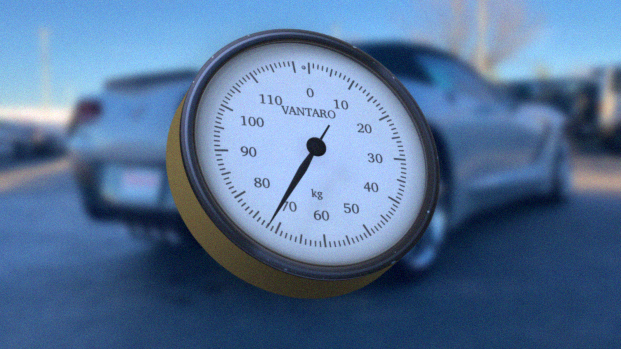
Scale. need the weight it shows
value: 72 kg
